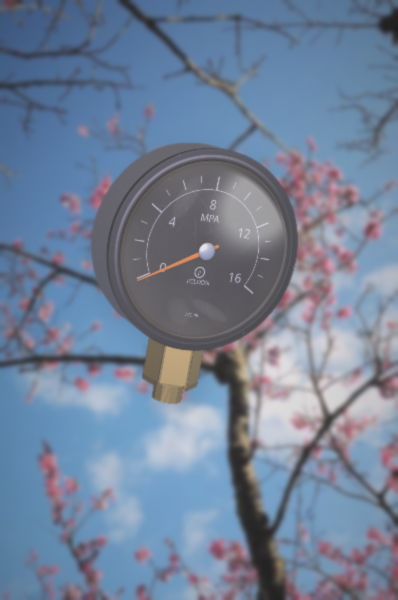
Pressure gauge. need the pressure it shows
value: 0 MPa
